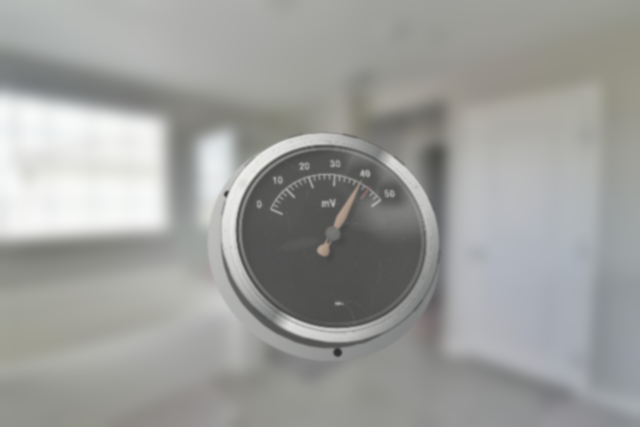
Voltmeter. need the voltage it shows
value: 40 mV
